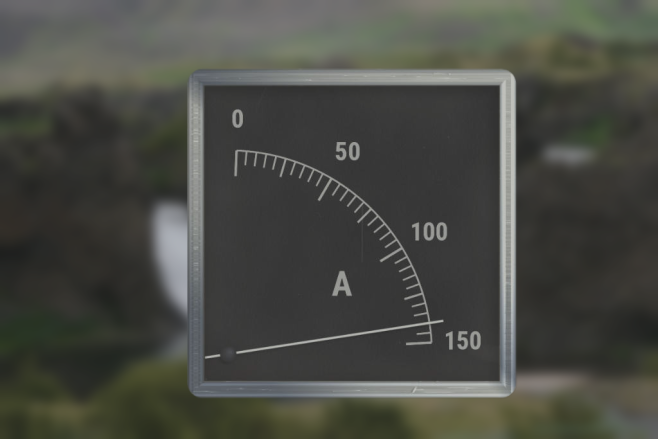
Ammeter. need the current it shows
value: 140 A
